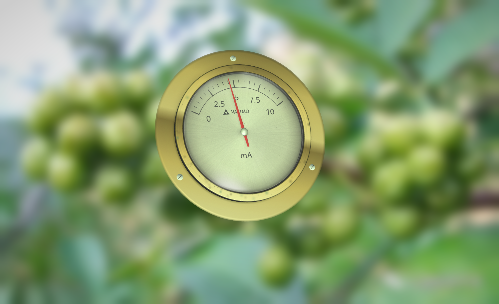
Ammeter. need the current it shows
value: 4.5 mA
